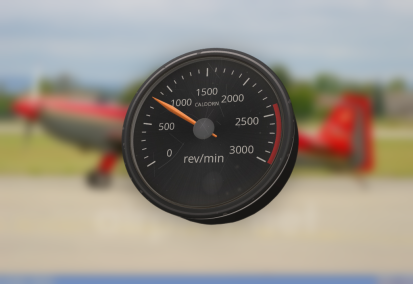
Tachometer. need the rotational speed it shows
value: 800 rpm
